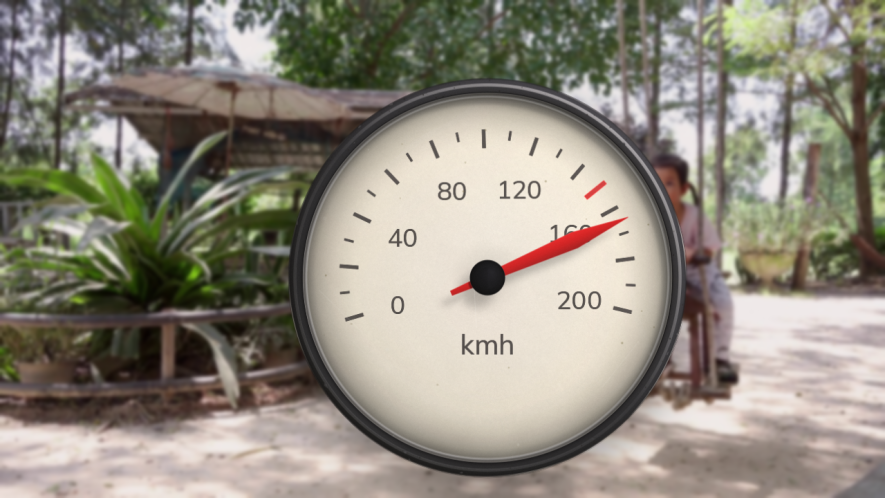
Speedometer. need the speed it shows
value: 165 km/h
